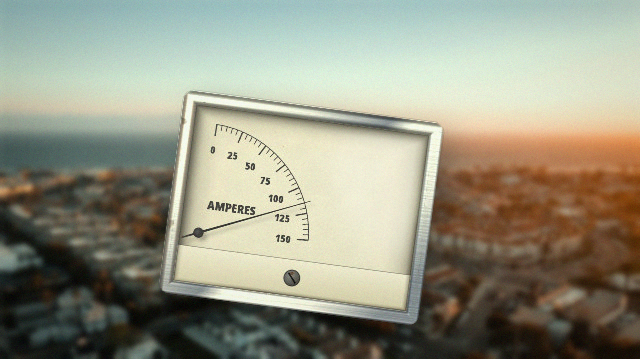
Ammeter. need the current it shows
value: 115 A
